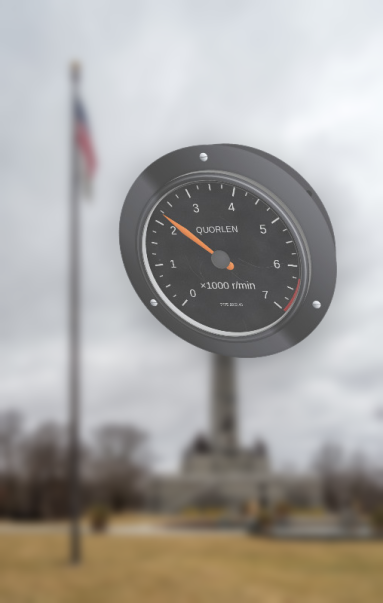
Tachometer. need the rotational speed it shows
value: 2250 rpm
